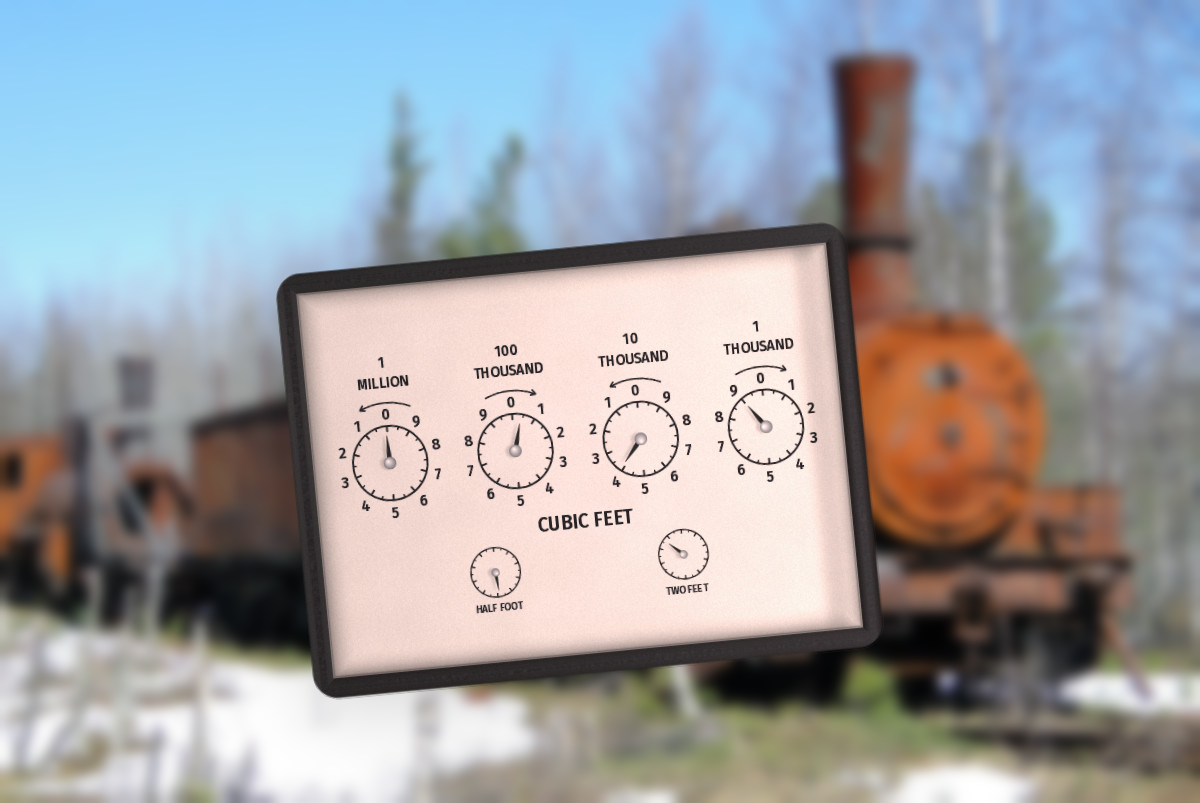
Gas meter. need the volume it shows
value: 3900 ft³
